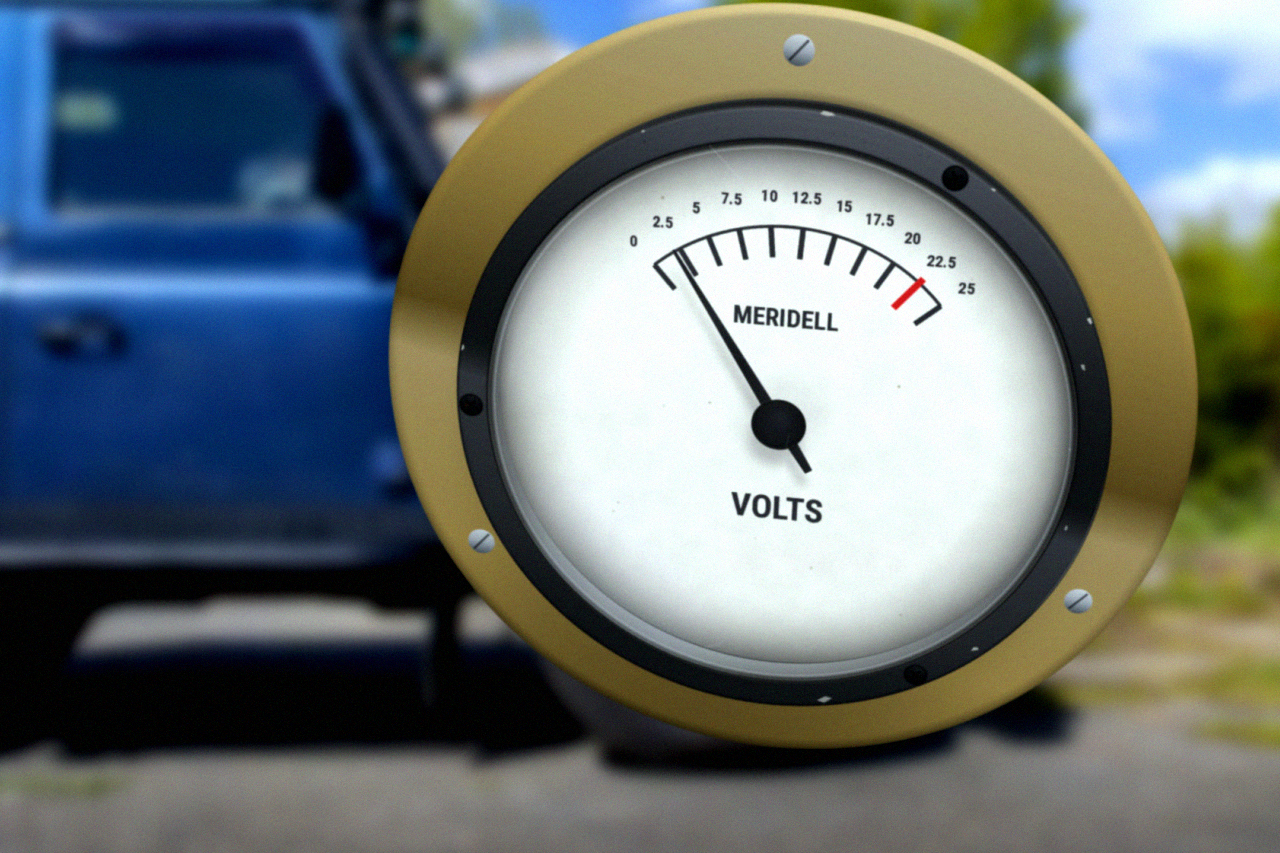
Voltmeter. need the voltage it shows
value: 2.5 V
